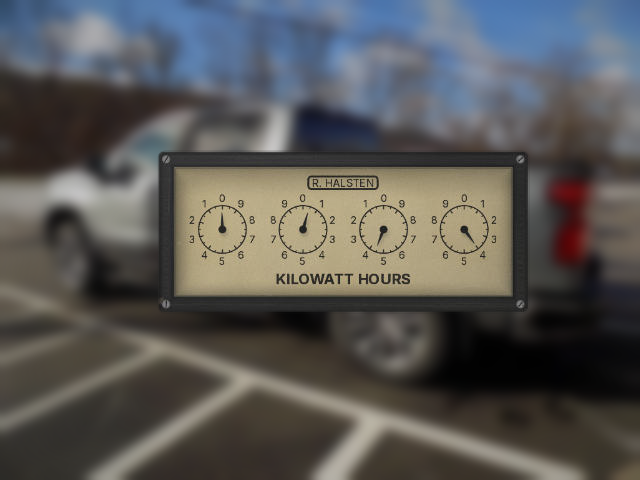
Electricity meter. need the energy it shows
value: 44 kWh
